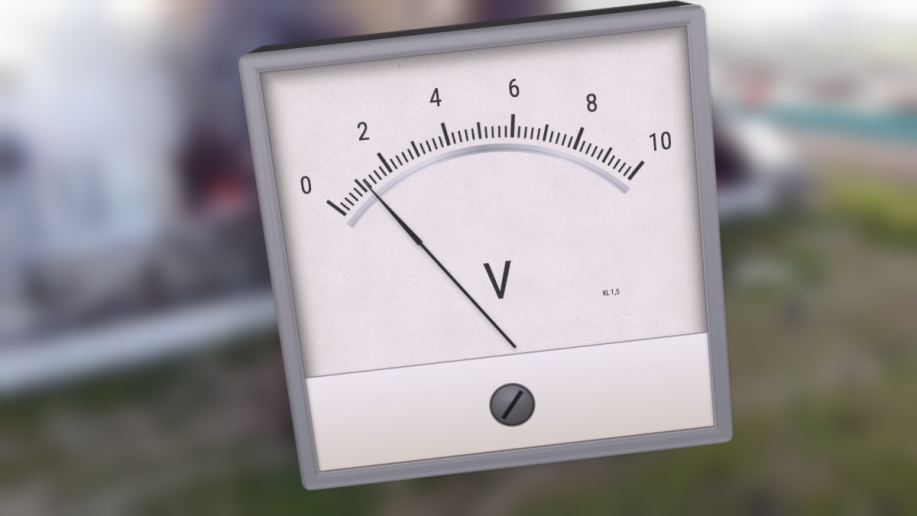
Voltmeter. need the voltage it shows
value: 1.2 V
